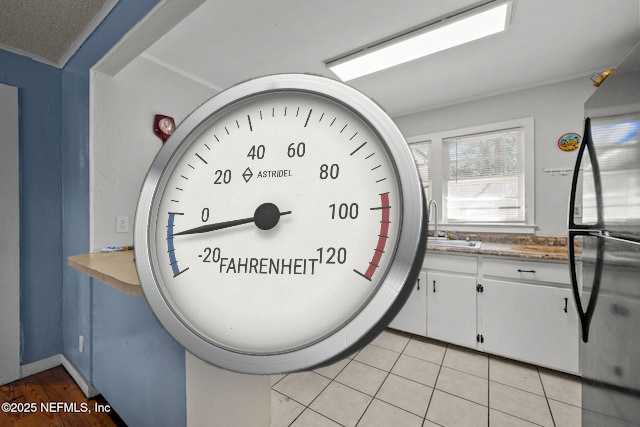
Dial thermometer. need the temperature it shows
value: -8 °F
